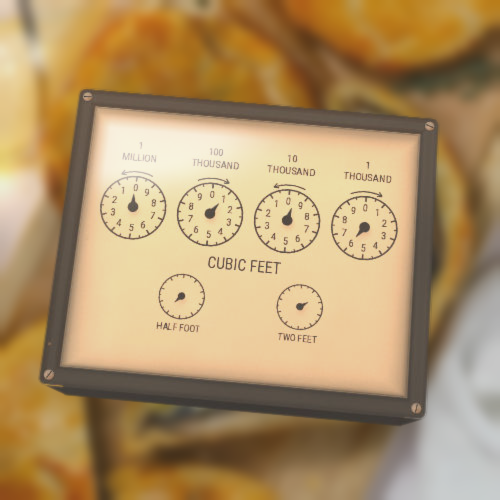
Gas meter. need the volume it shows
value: 9600 ft³
